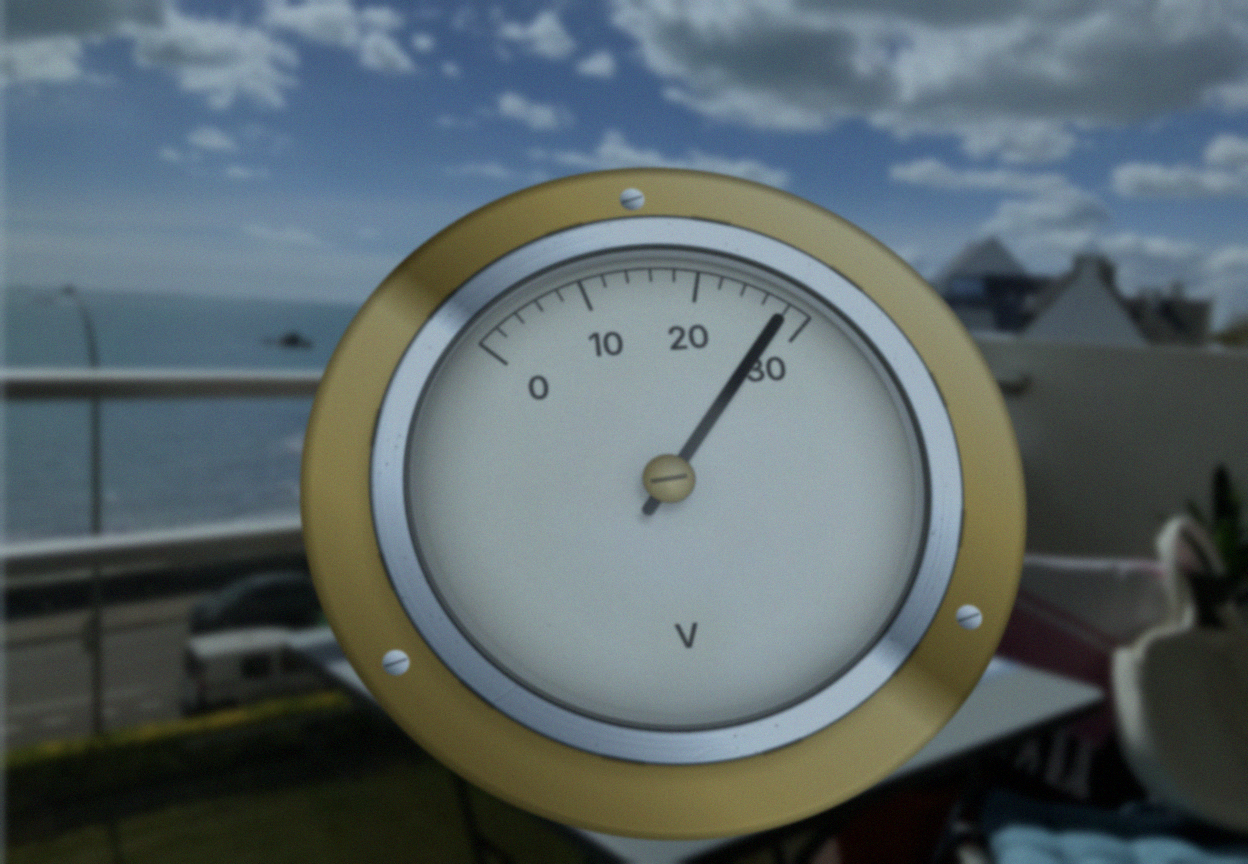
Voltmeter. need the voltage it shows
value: 28 V
